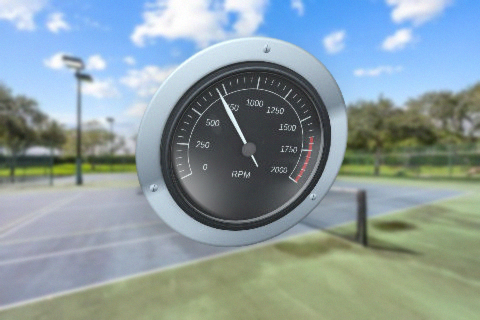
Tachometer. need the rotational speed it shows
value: 700 rpm
